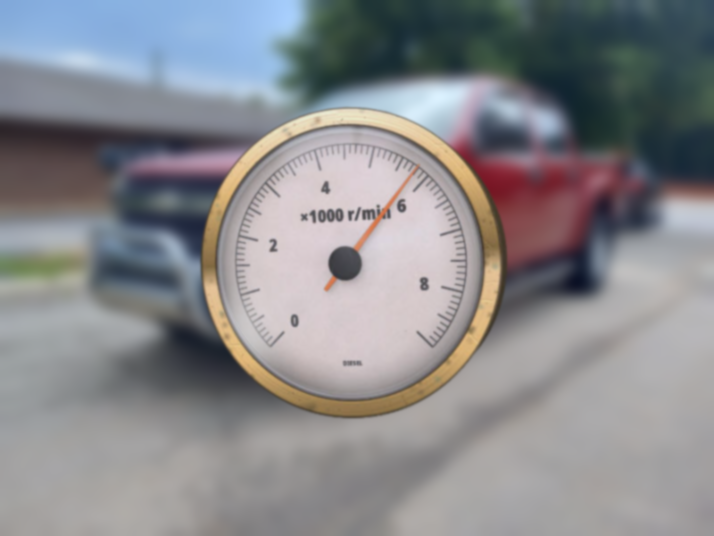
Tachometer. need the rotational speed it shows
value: 5800 rpm
